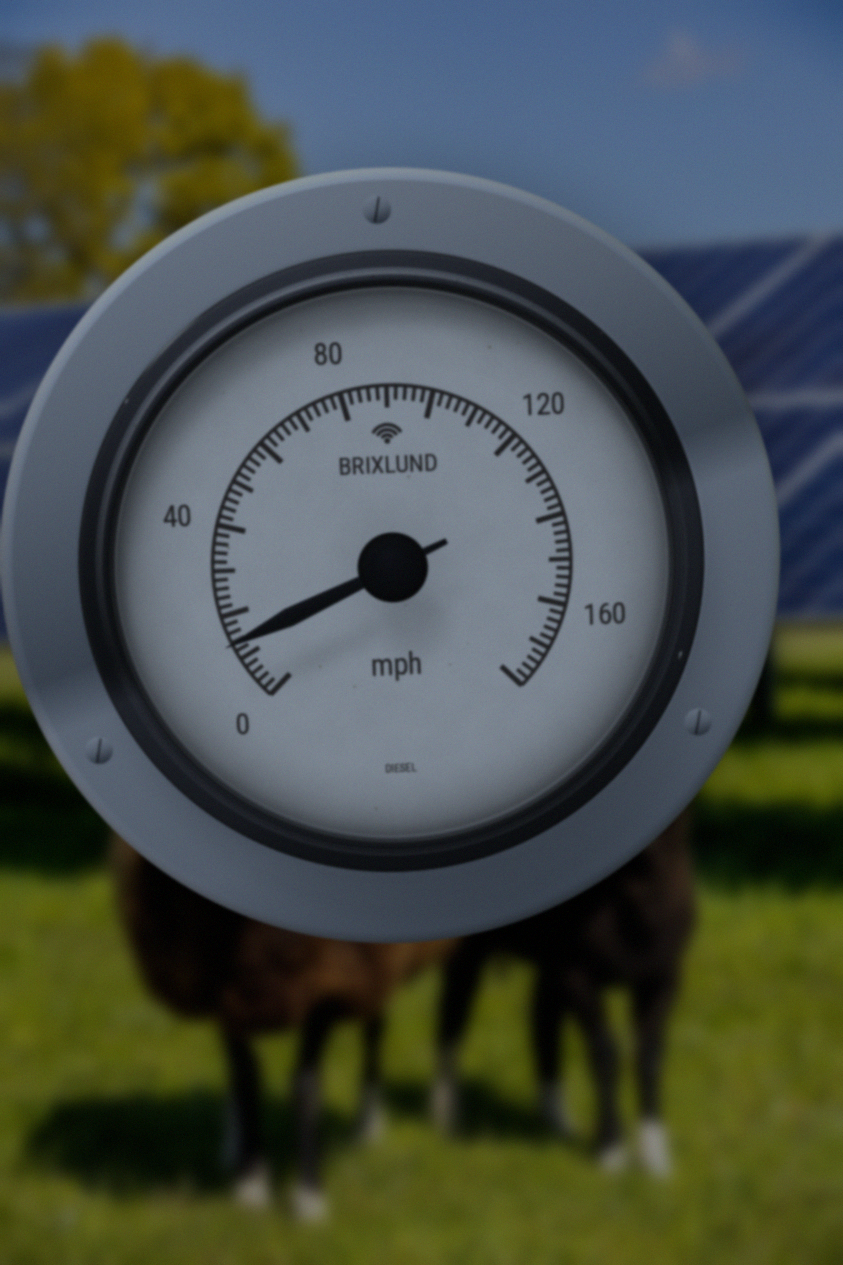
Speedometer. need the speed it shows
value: 14 mph
